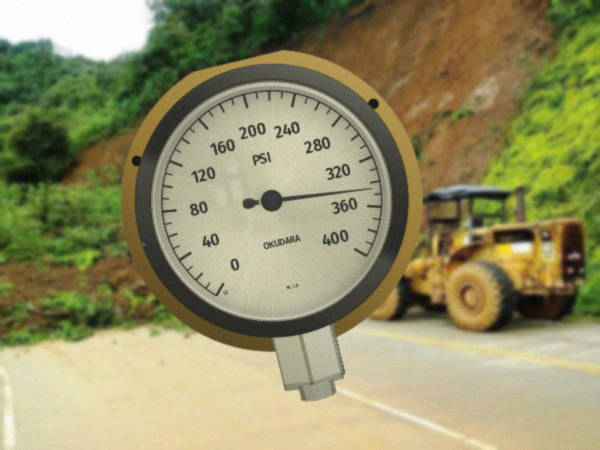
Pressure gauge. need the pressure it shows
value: 345 psi
